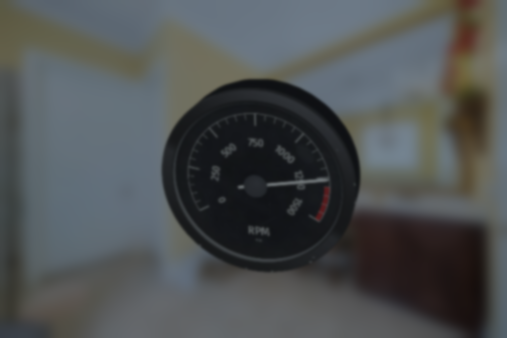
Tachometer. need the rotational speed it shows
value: 1250 rpm
